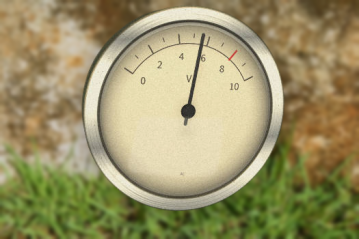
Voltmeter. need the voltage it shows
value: 5.5 V
